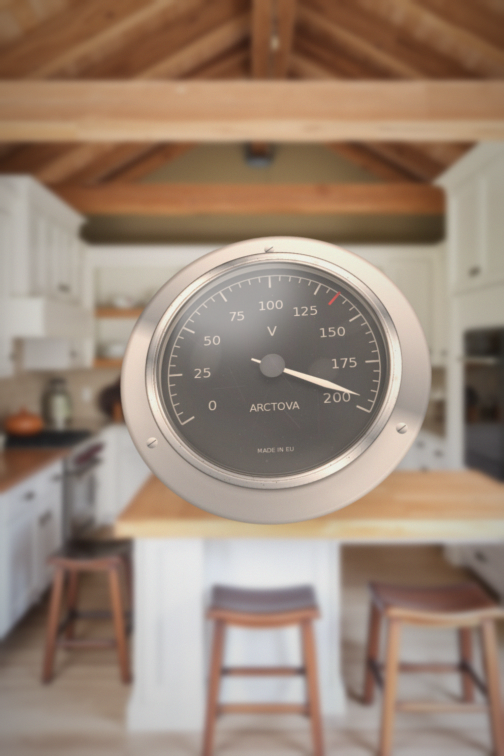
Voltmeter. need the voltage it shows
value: 195 V
